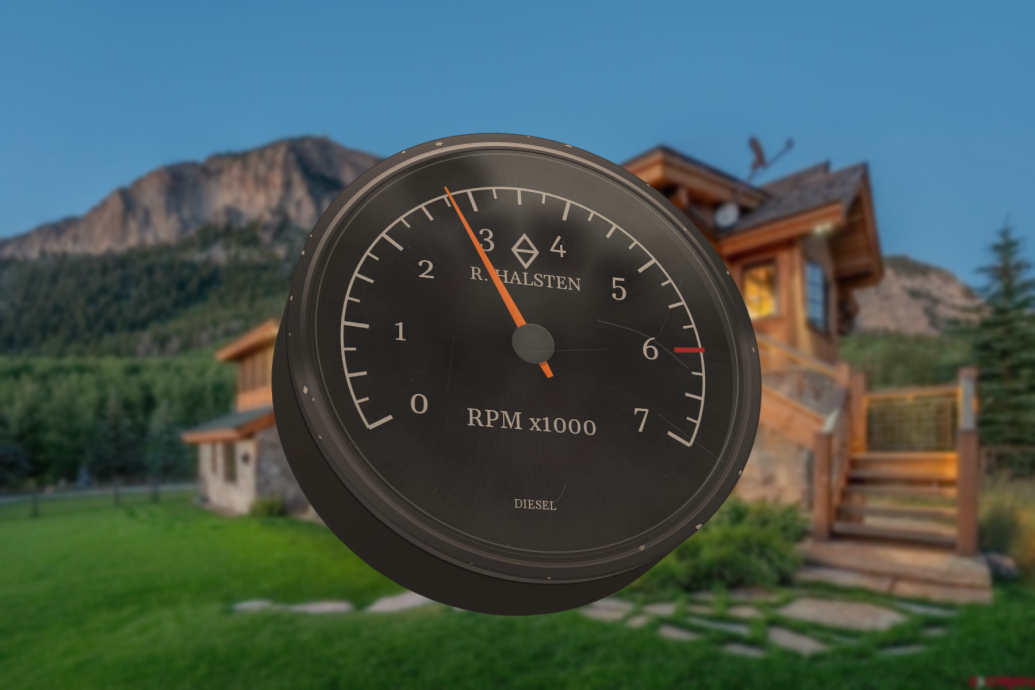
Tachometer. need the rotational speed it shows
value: 2750 rpm
